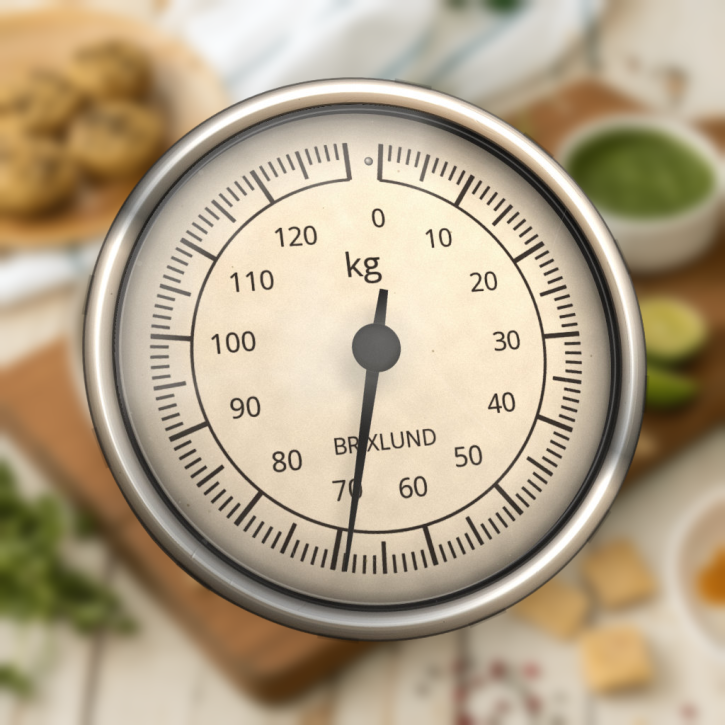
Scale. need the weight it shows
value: 69 kg
